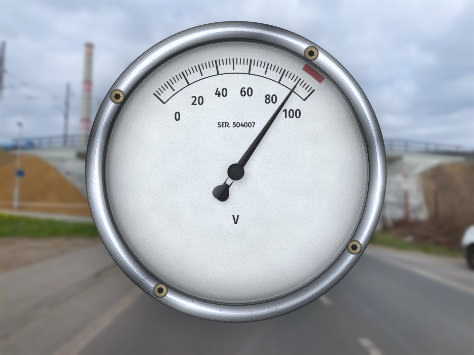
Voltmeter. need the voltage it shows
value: 90 V
